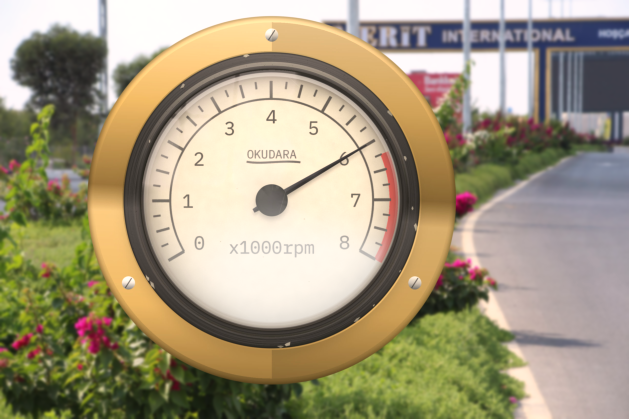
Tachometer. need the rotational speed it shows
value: 6000 rpm
